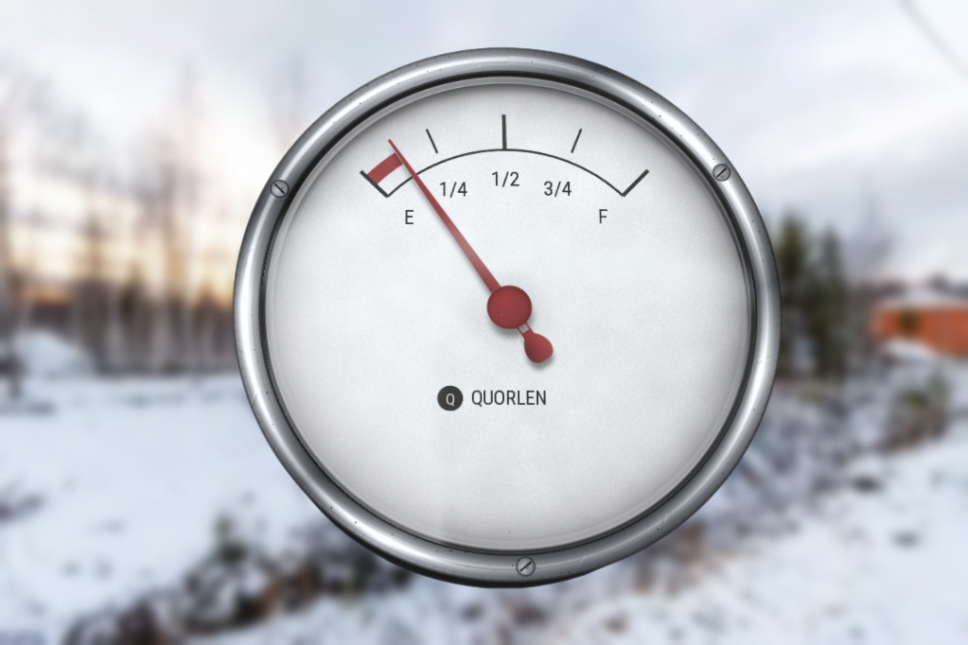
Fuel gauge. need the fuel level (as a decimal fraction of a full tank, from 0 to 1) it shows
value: 0.125
